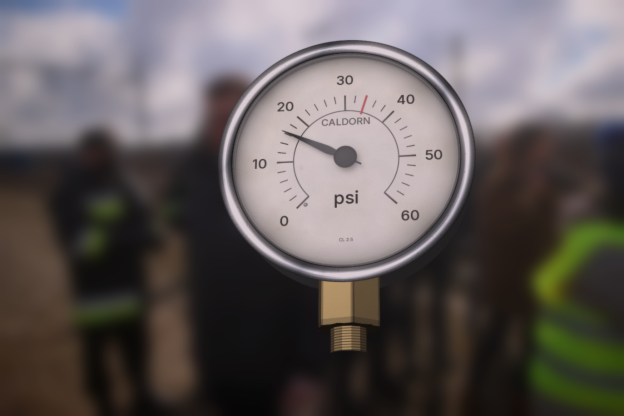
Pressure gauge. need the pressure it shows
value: 16 psi
